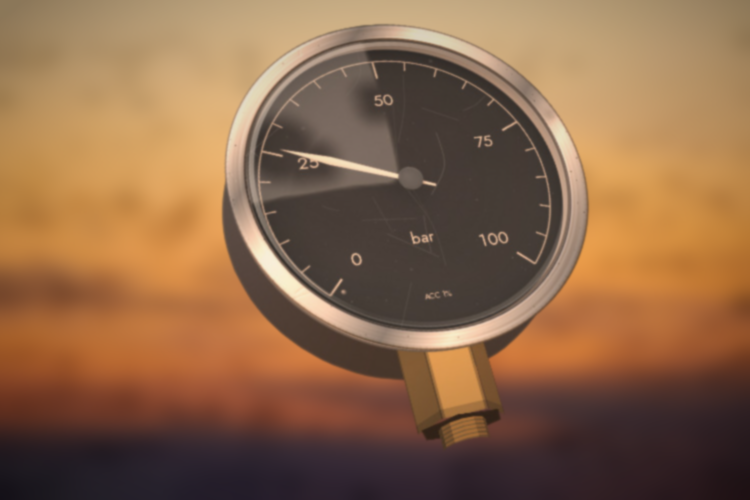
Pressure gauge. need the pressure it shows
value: 25 bar
